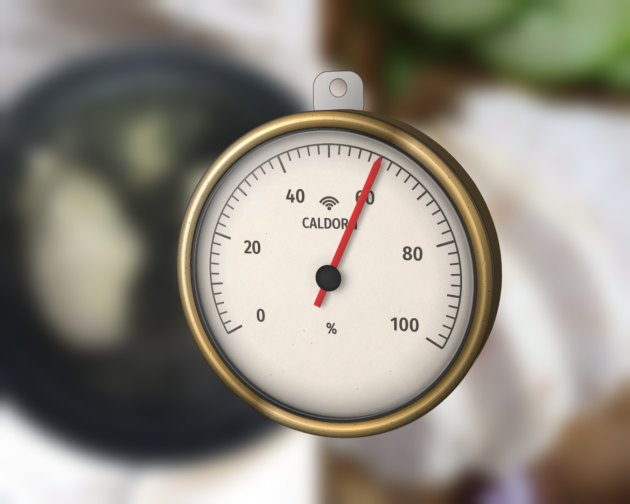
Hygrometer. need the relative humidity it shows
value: 60 %
